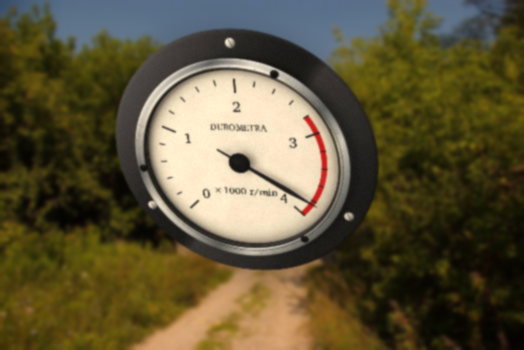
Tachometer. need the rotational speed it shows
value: 3800 rpm
